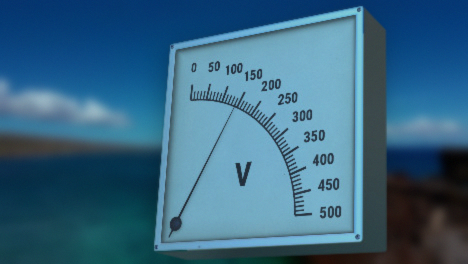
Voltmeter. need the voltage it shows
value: 150 V
